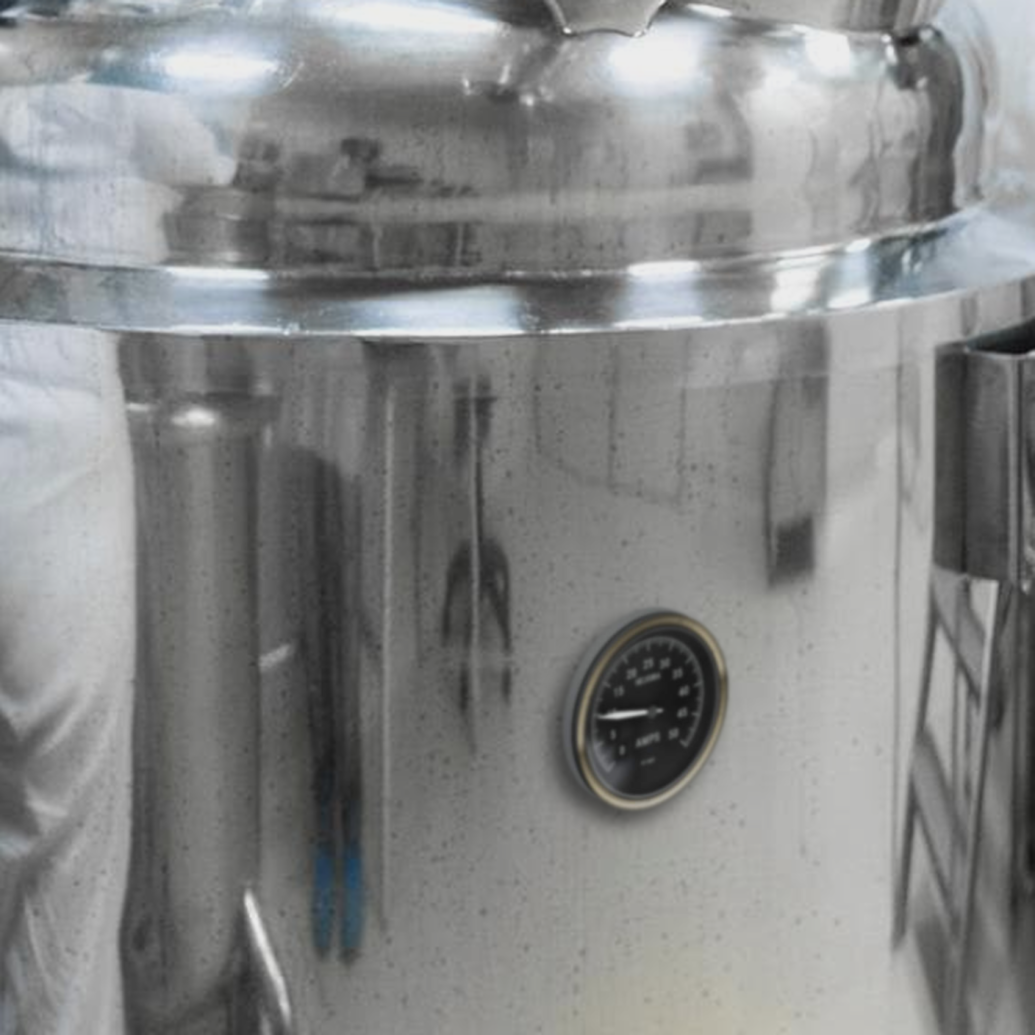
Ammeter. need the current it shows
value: 10 A
